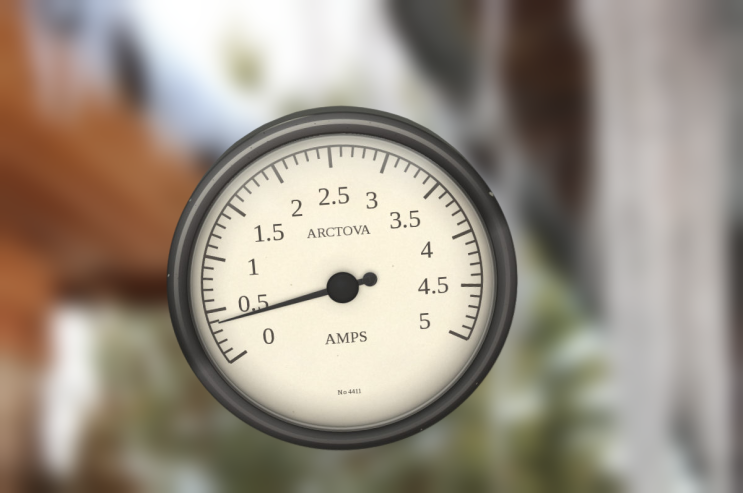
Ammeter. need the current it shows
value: 0.4 A
